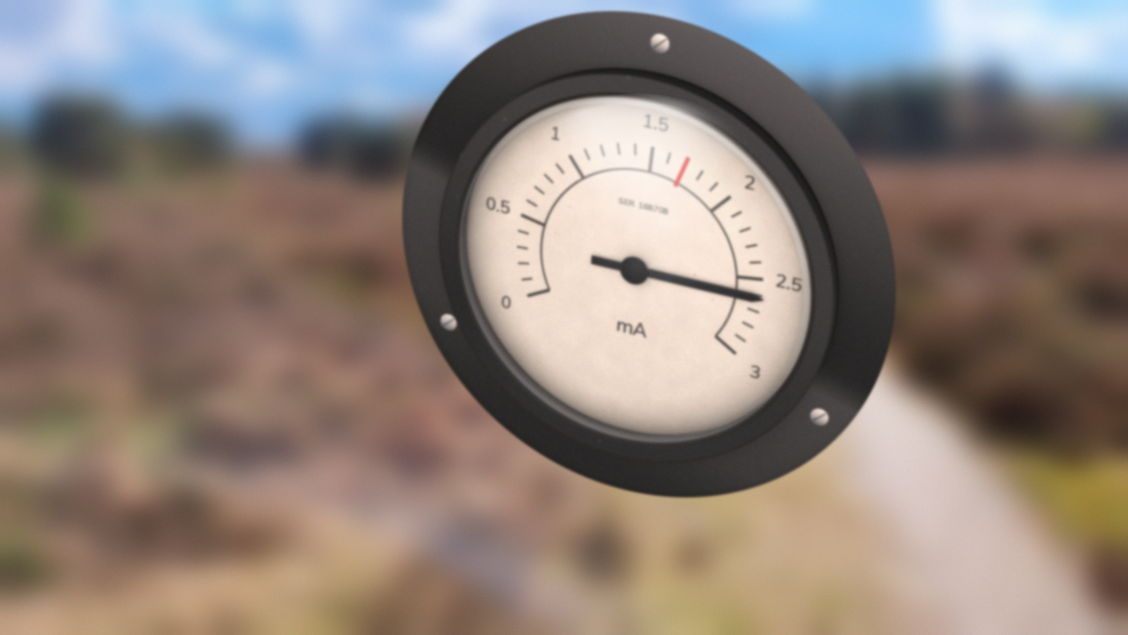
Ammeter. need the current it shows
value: 2.6 mA
